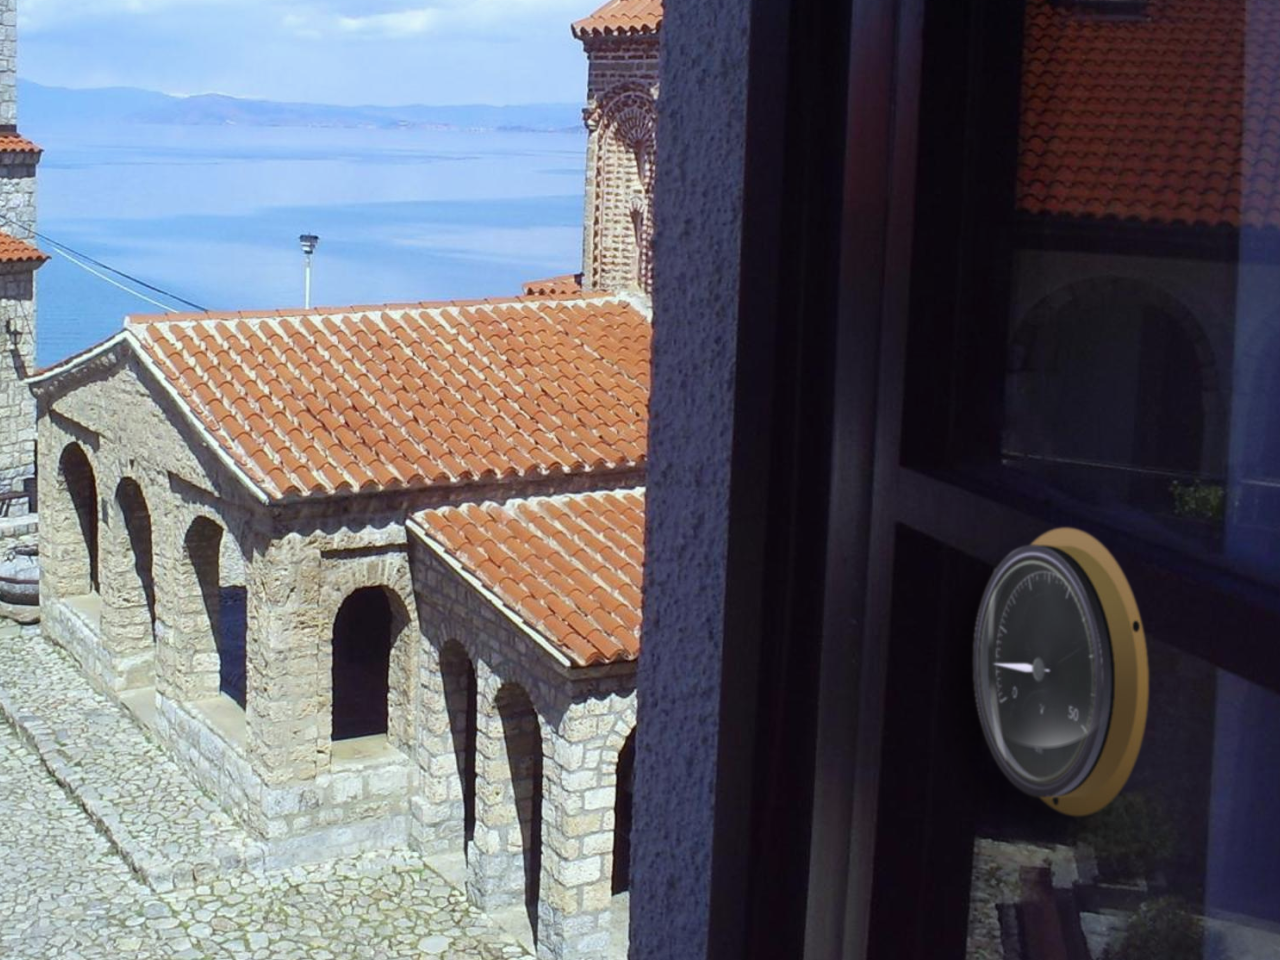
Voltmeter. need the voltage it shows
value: 5 V
